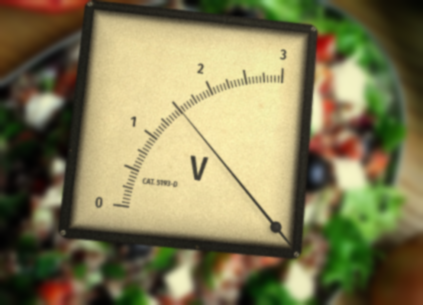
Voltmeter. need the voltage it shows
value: 1.5 V
